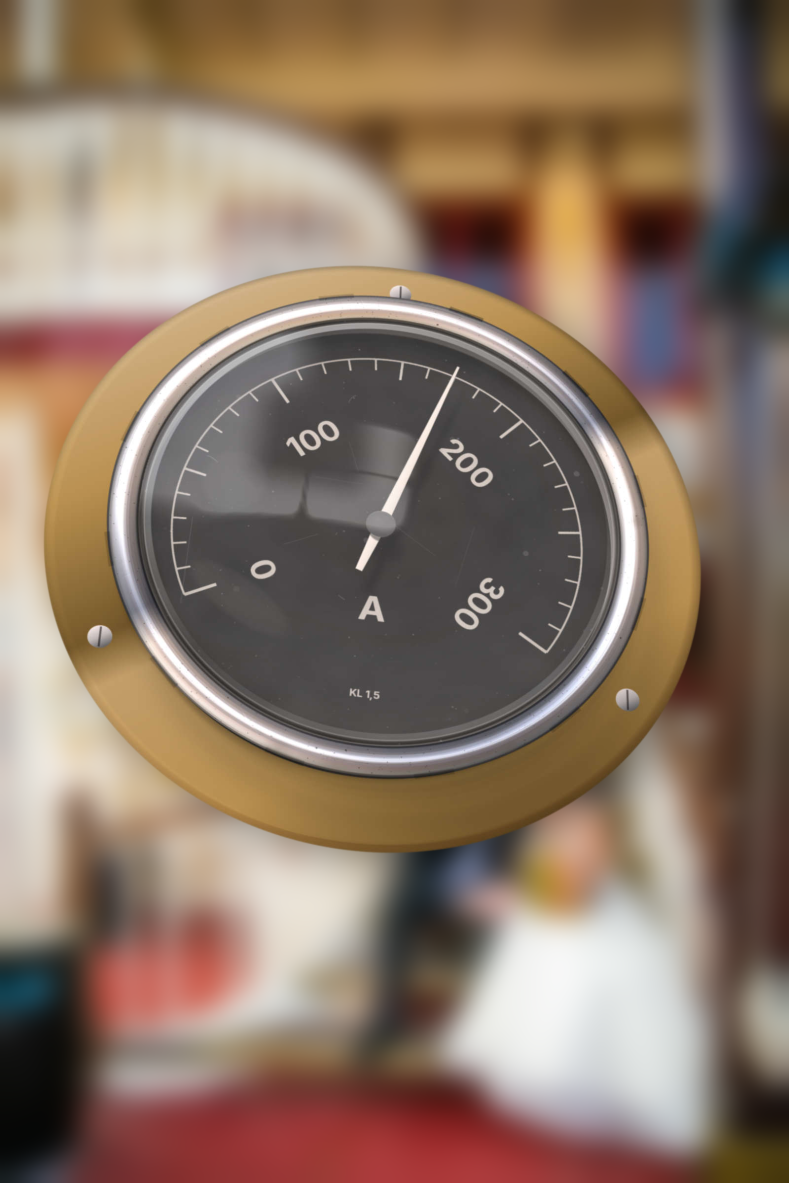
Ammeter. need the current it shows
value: 170 A
